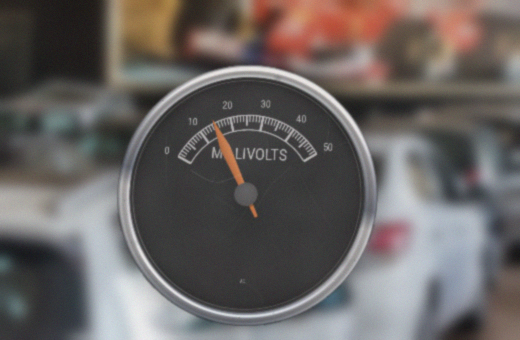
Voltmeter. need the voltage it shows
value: 15 mV
